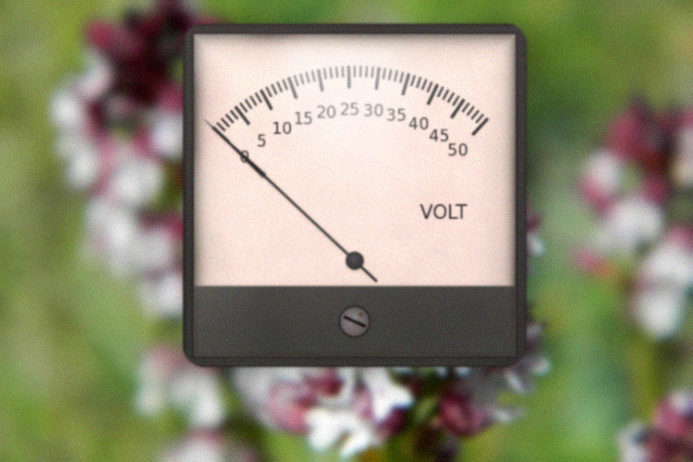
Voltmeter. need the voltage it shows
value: 0 V
